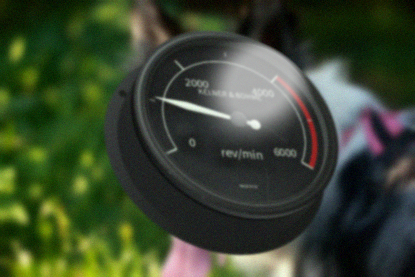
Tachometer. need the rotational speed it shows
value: 1000 rpm
